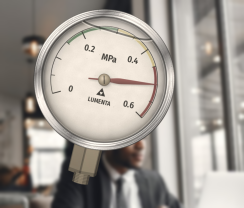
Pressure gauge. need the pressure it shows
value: 0.5 MPa
